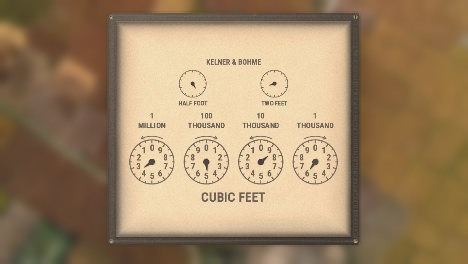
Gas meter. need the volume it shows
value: 348600 ft³
